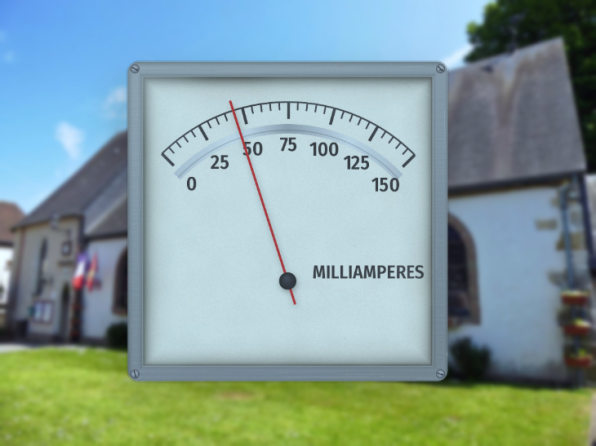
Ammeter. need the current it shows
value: 45 mA
